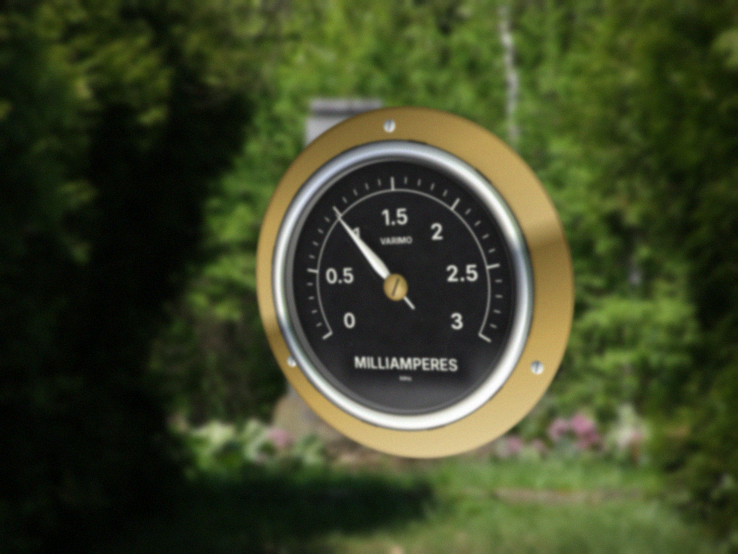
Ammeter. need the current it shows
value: 1 mA
